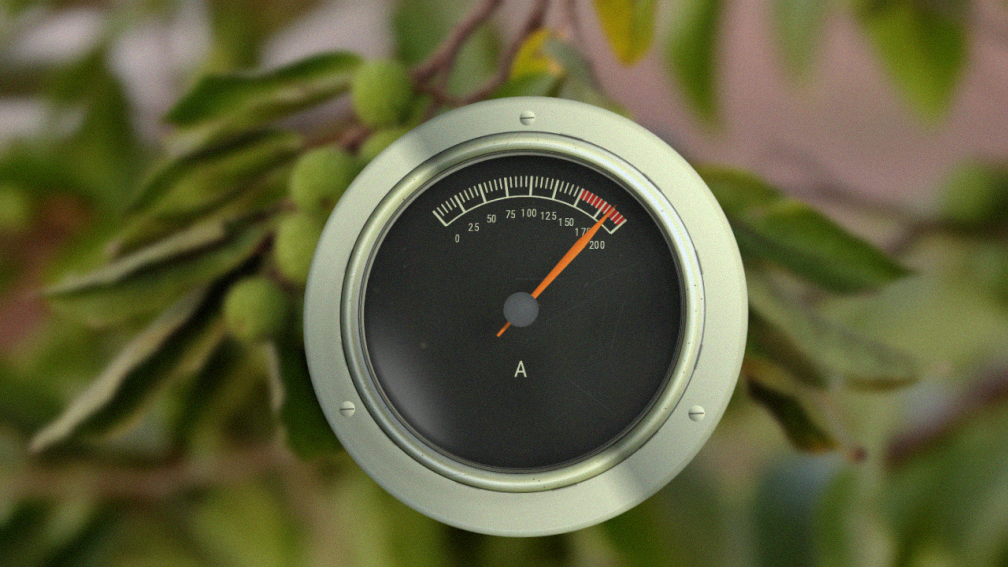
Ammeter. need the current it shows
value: 185 A
